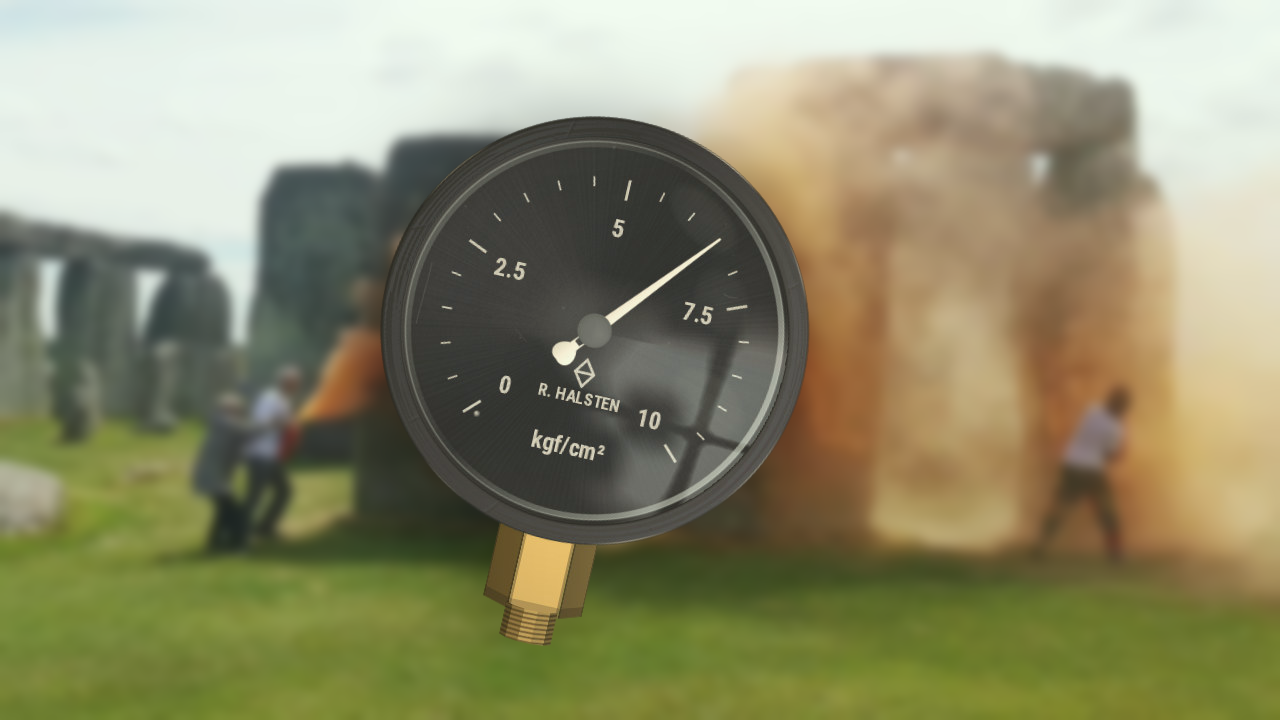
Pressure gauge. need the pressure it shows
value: 6.5 kg/cm²
